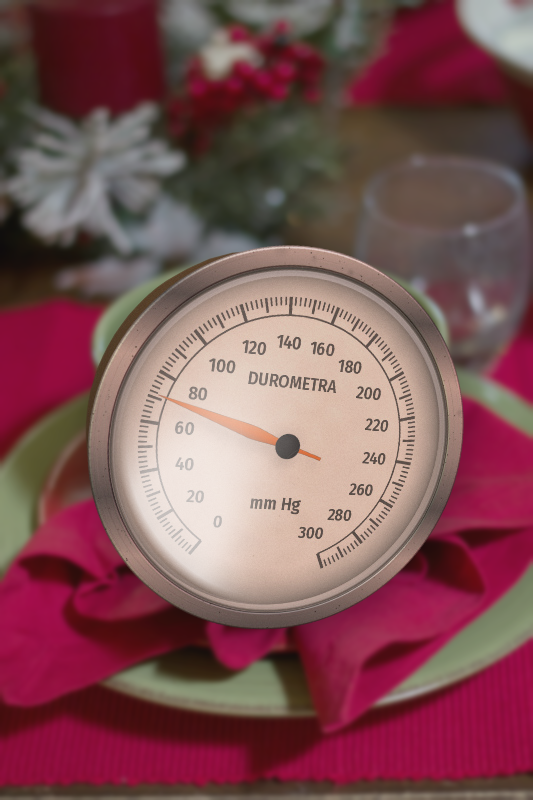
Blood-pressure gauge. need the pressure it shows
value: 72 mmHg
